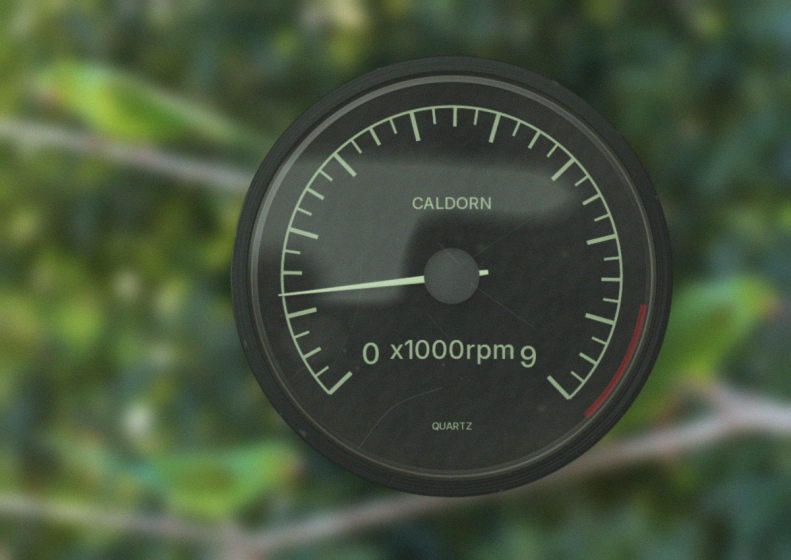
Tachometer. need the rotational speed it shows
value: 1250 rpm
